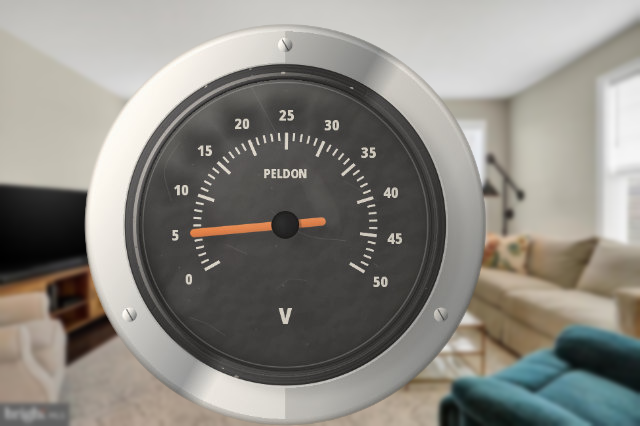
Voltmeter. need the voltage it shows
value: 5 V
